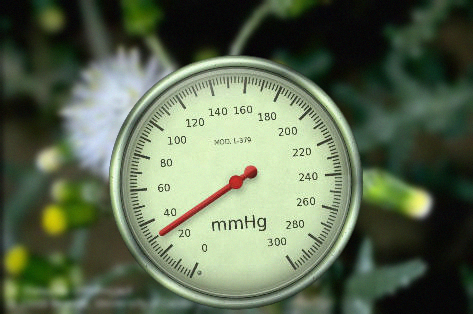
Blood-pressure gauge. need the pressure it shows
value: 30 mmHg
